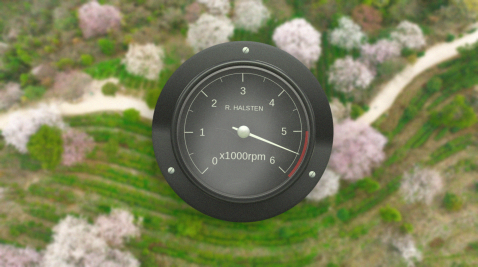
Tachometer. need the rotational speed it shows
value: 5500 rpm
